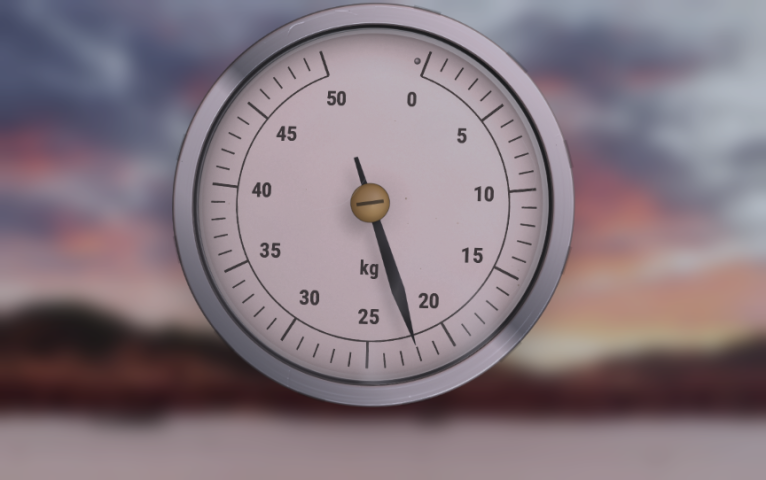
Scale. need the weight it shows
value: 22 kg
